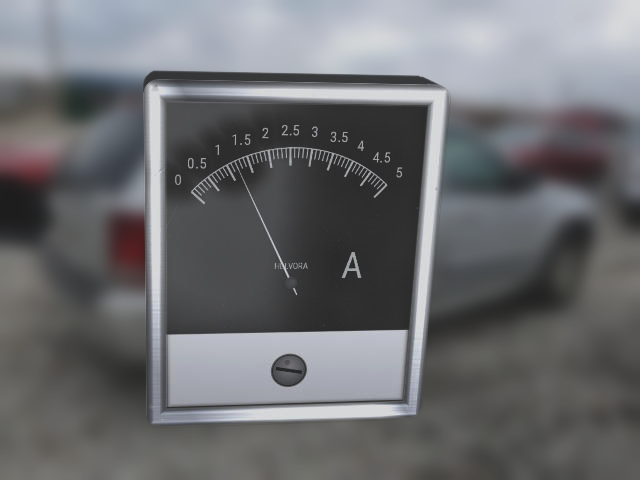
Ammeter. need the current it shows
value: 1.2 A
